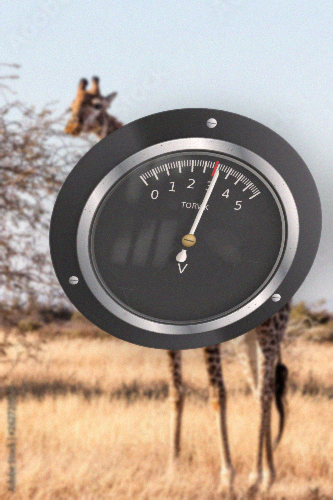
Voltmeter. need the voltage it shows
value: 3 V
